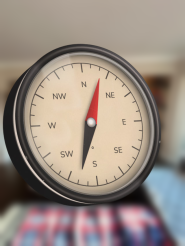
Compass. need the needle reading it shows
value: 20 °
